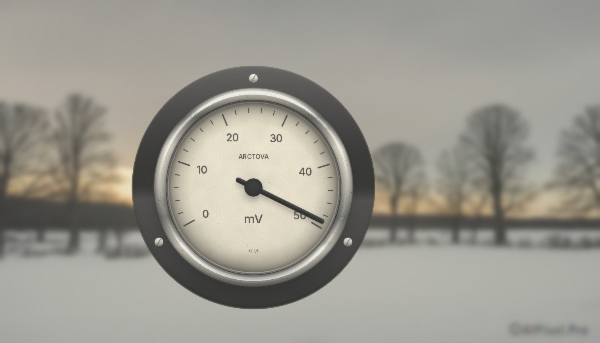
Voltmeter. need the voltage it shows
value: 49 mV
